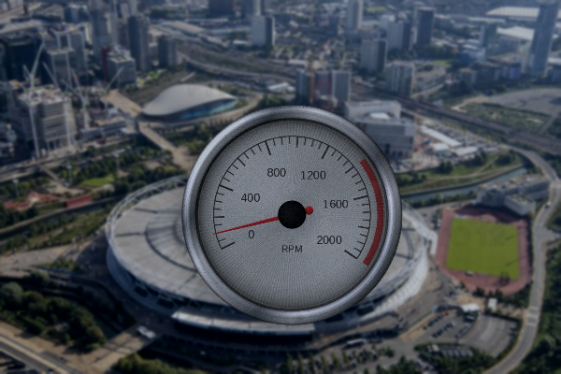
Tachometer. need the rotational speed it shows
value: 100 rpm
